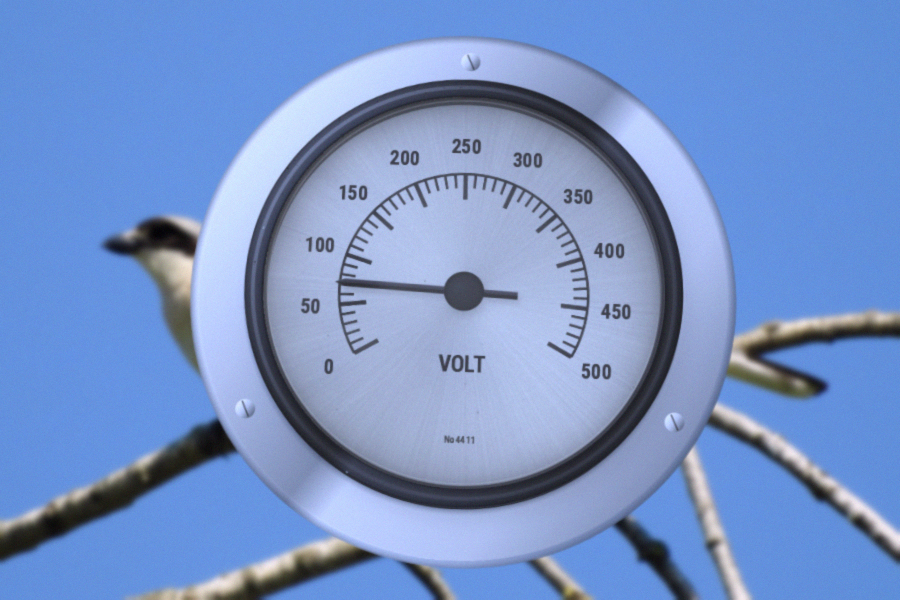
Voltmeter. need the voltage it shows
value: 70 V
